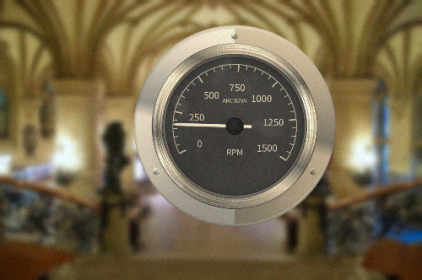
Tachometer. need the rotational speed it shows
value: 175 rpm
